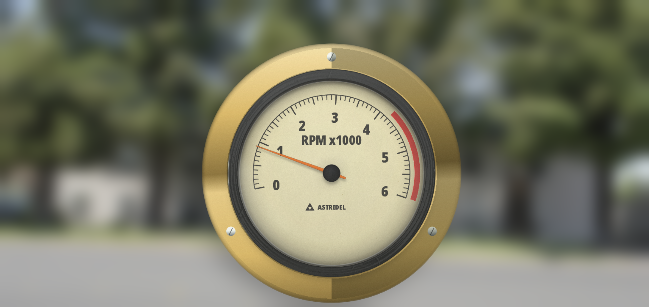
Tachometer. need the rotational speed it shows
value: 900 rpm
